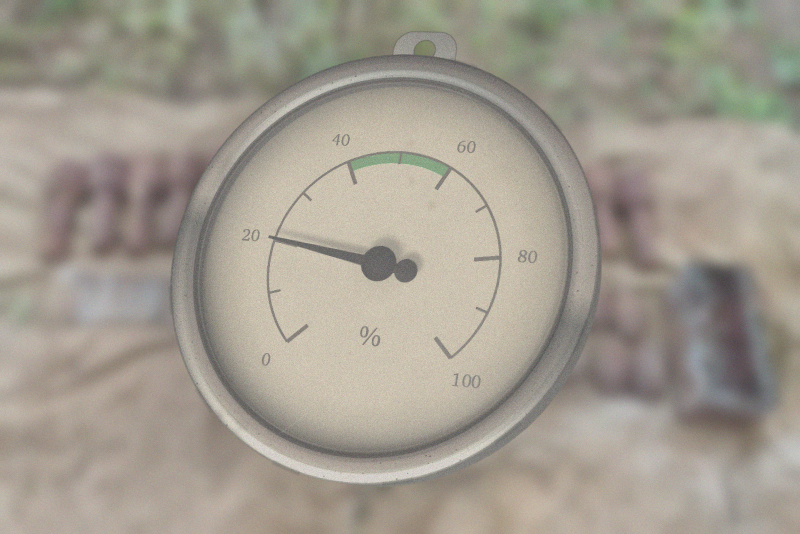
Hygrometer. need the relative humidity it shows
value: 20 %
